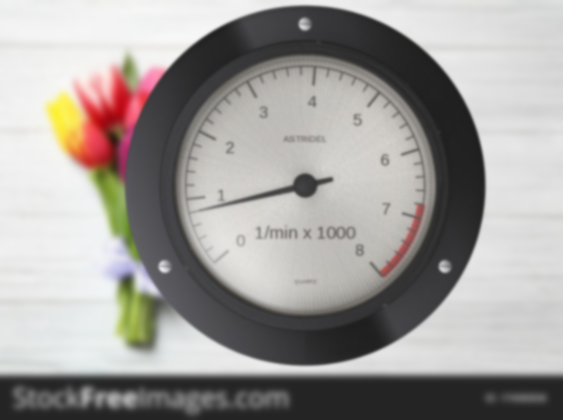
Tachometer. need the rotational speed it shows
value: 800 rpm
